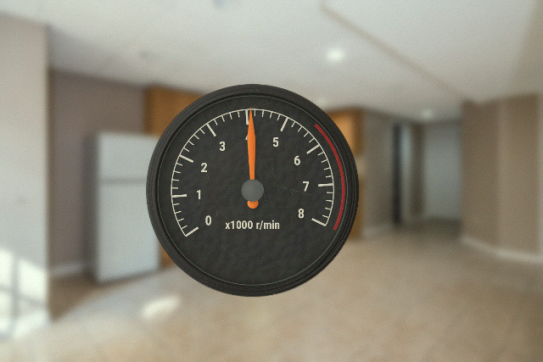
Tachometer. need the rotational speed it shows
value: 4100 rpm
